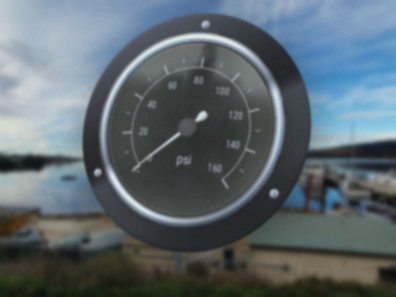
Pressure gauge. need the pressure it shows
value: 0 psi
